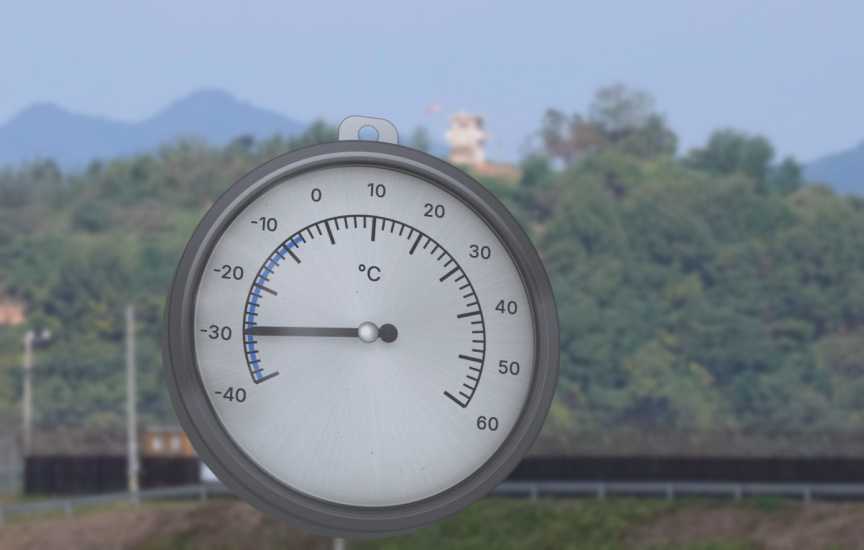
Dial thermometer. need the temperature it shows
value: -30 °C
